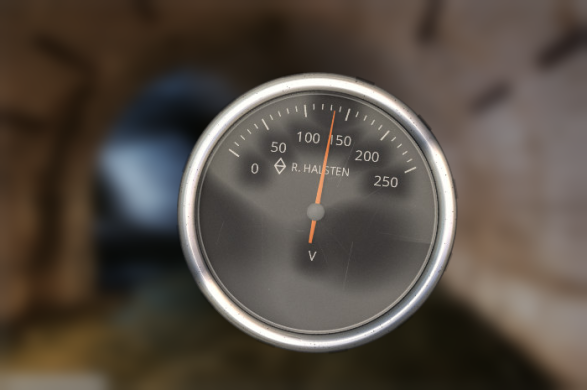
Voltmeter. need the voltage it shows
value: 135 V
